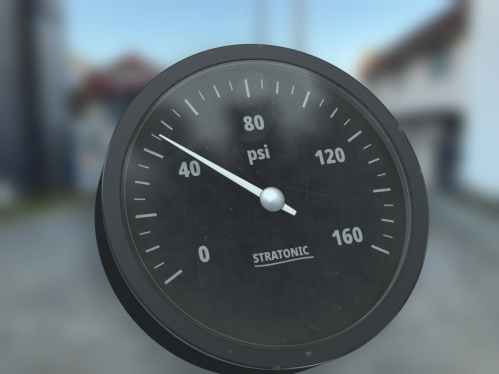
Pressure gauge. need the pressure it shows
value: 45 psi
